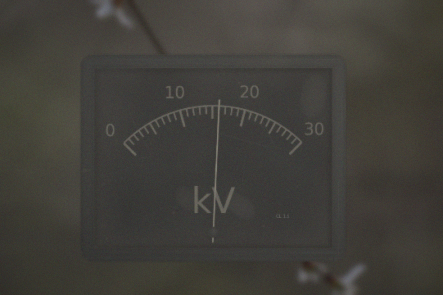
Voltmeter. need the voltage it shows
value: 16 kV
